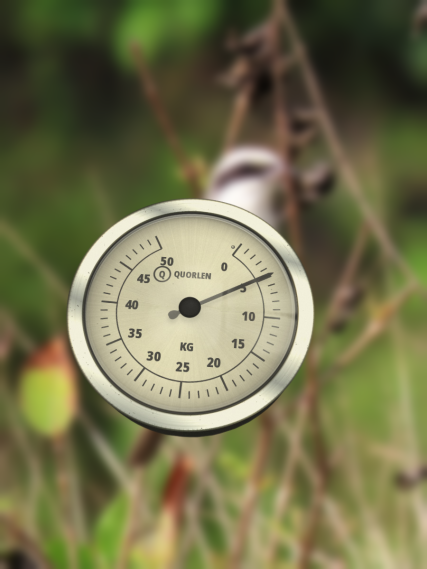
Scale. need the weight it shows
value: 5 kg
